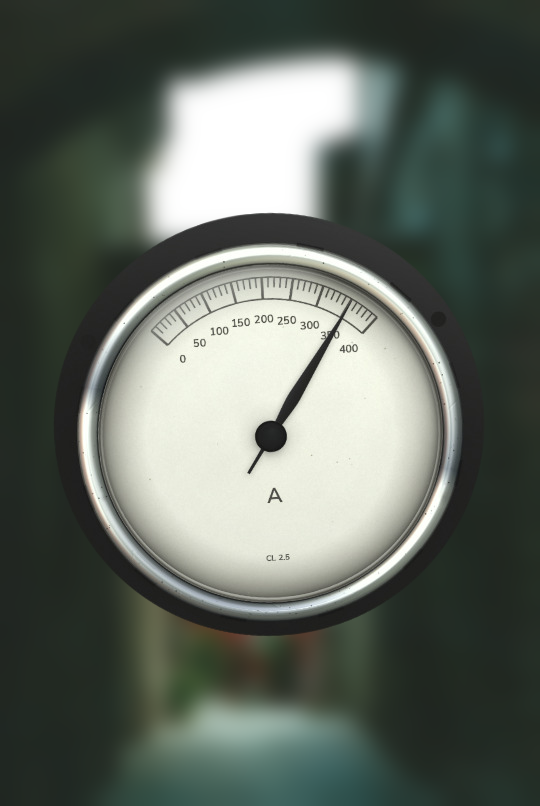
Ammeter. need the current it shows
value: 350 A
